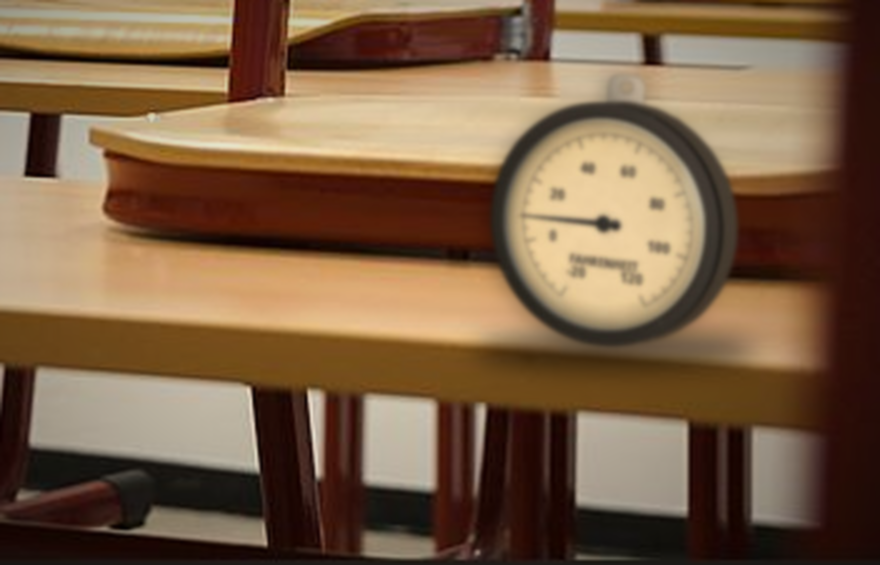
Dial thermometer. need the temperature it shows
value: 8 °F
